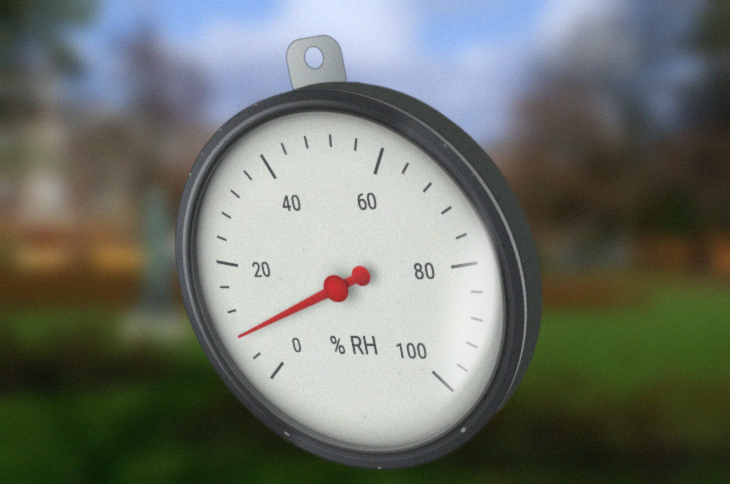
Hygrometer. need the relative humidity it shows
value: 8 %
